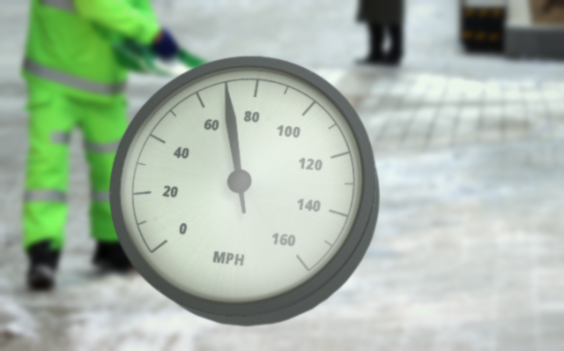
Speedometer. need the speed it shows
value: 70 mph
